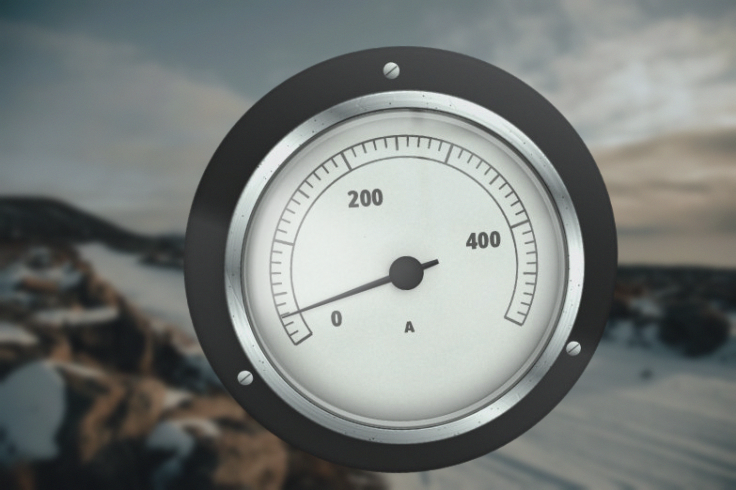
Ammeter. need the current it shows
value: 30 A
